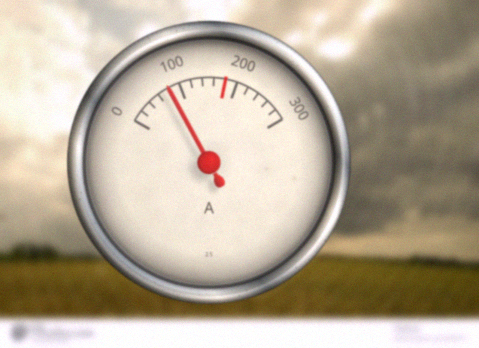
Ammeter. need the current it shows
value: 80 A
